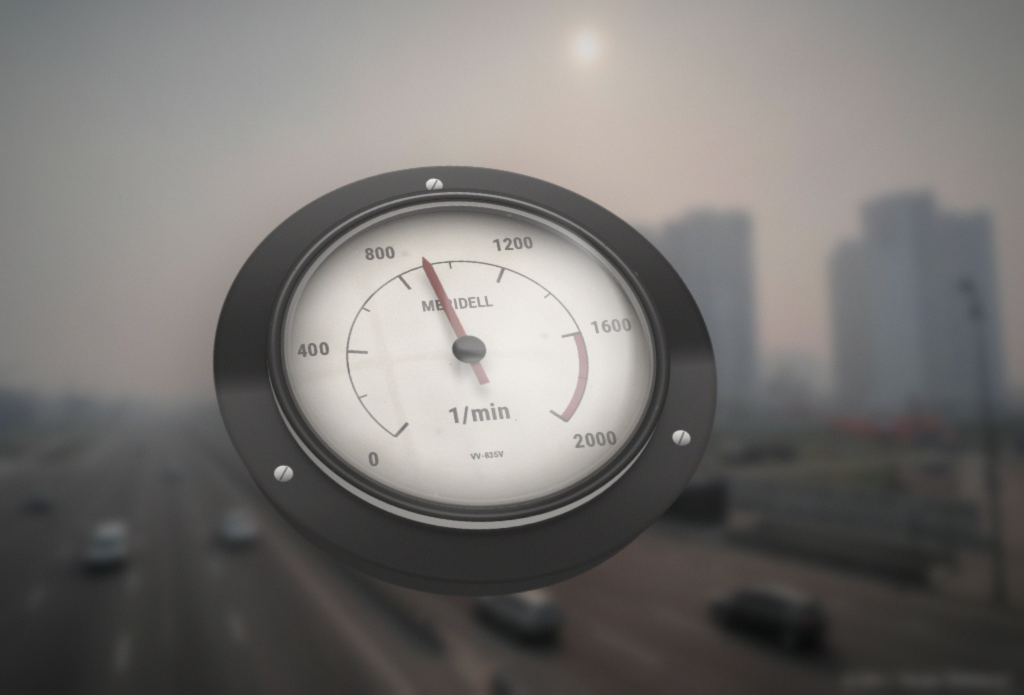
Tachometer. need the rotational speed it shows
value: 900 rpm
